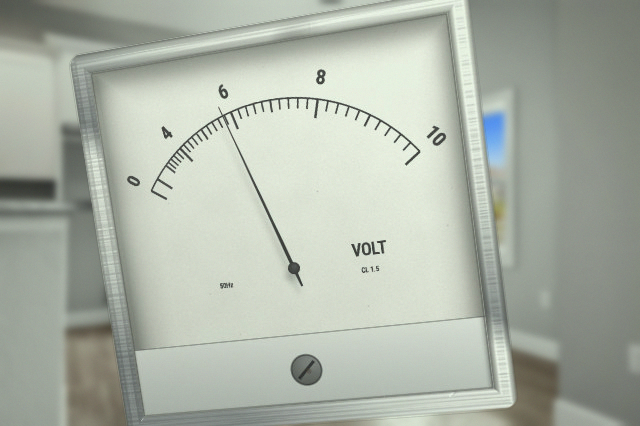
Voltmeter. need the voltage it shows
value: 5.8 V
